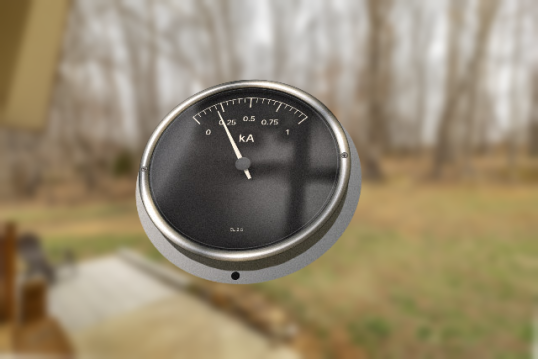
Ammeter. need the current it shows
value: 0.2 kA
